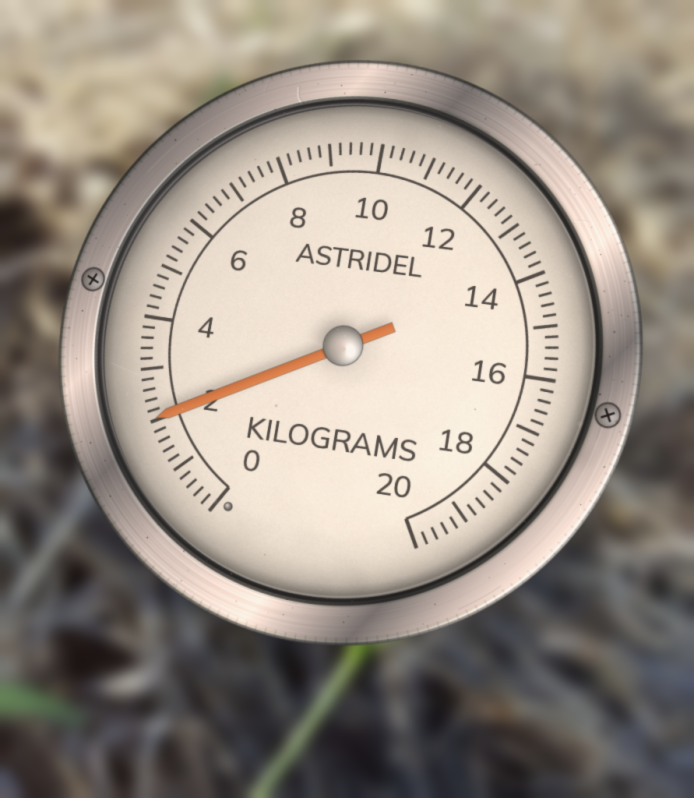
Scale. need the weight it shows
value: 2 kg
